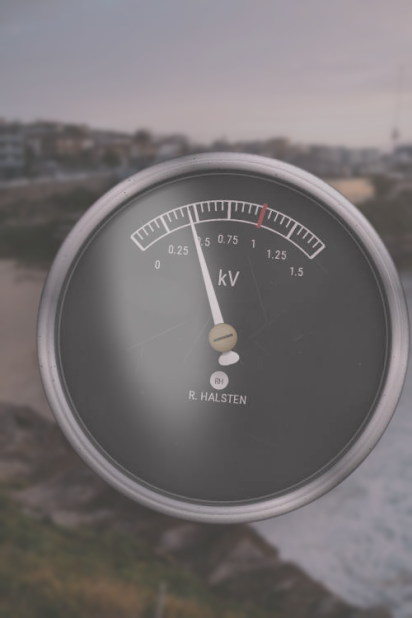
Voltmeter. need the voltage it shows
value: 0.45 kV
